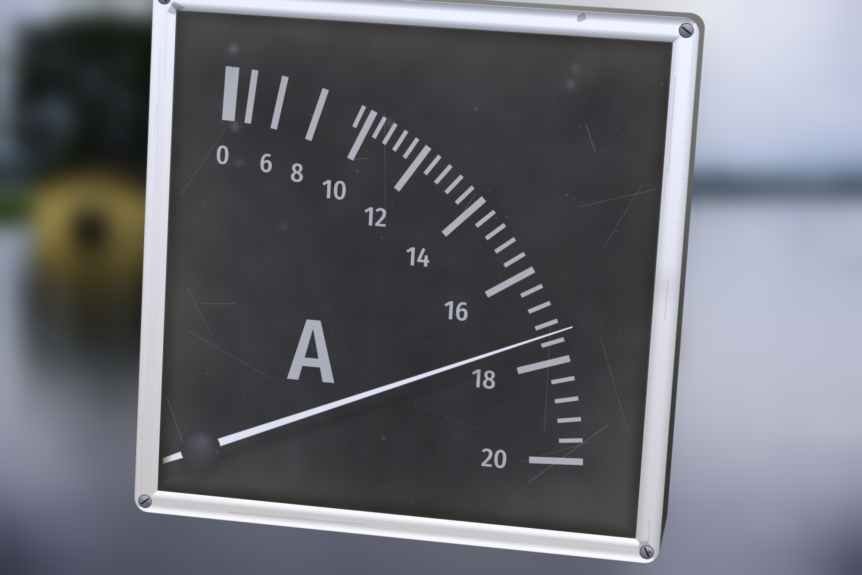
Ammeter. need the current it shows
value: 17.4 A
